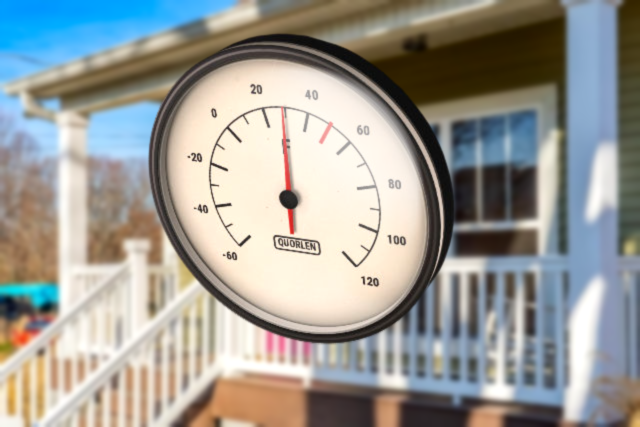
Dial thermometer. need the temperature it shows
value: 30 °F
